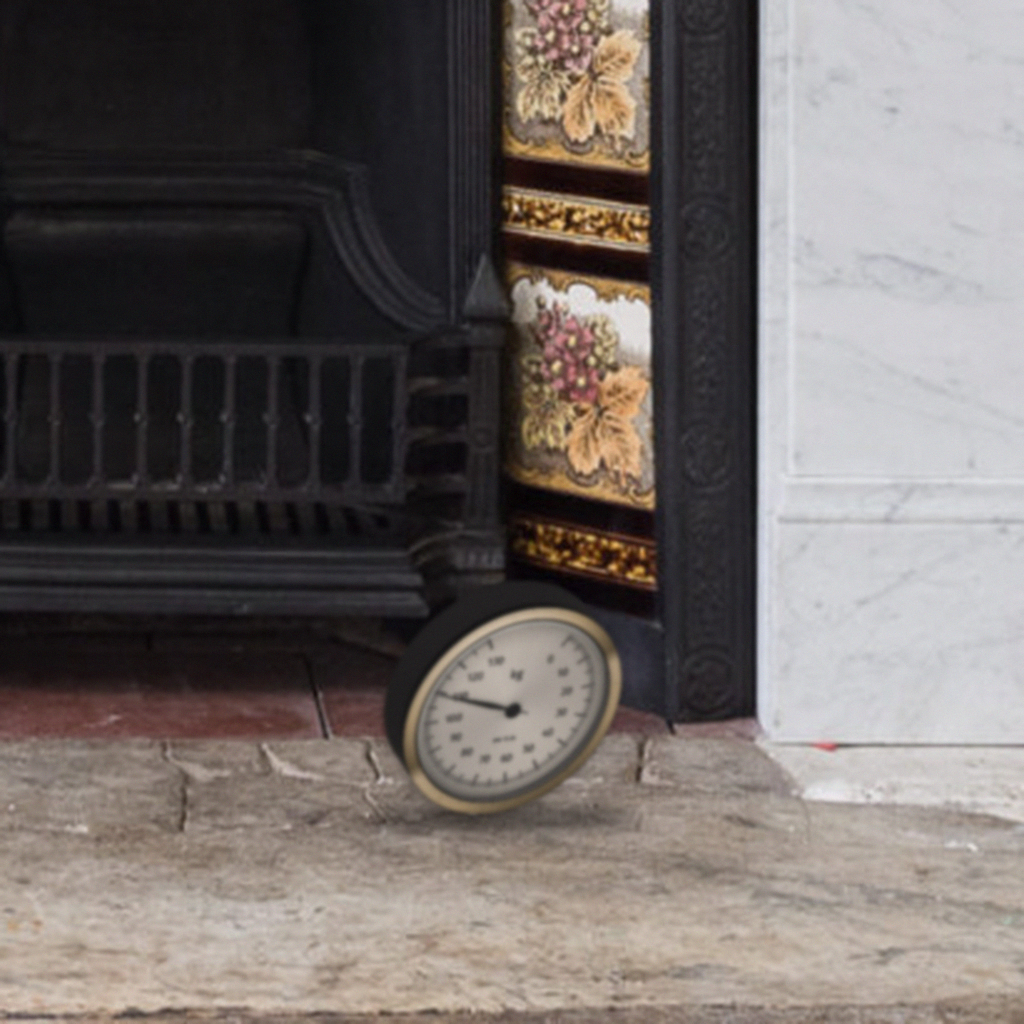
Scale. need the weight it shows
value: 110 kg
